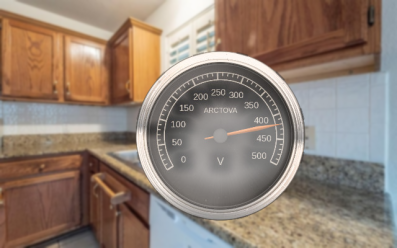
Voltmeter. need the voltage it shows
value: 420 V
